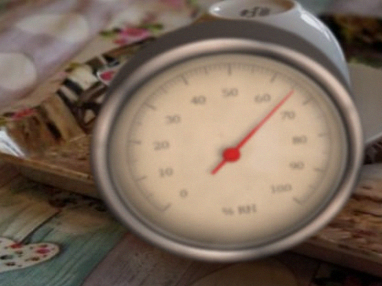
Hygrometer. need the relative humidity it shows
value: 65 %
